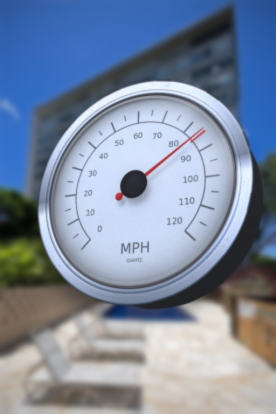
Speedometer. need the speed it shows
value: 85 mph
